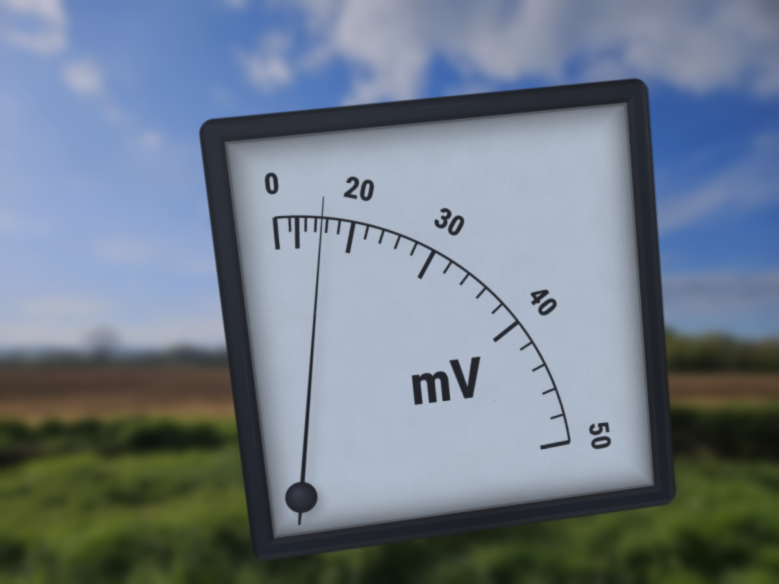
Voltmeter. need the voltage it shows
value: 15 mV
